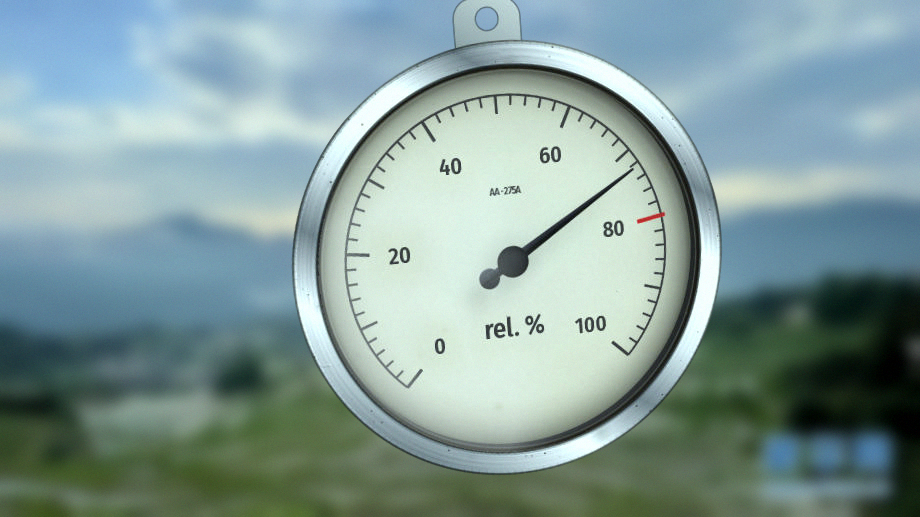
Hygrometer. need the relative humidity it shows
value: 72 %
